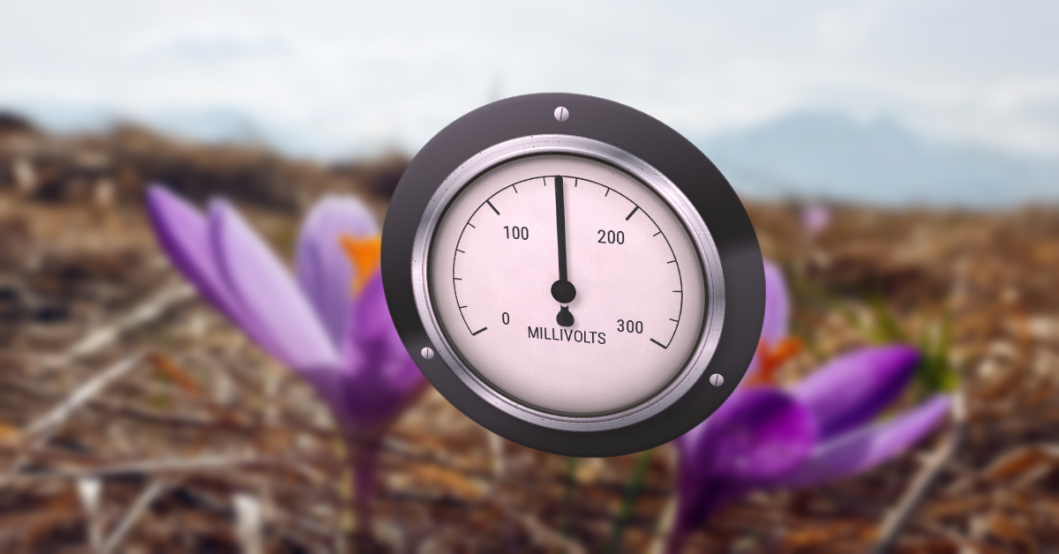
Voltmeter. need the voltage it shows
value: 150 mV
